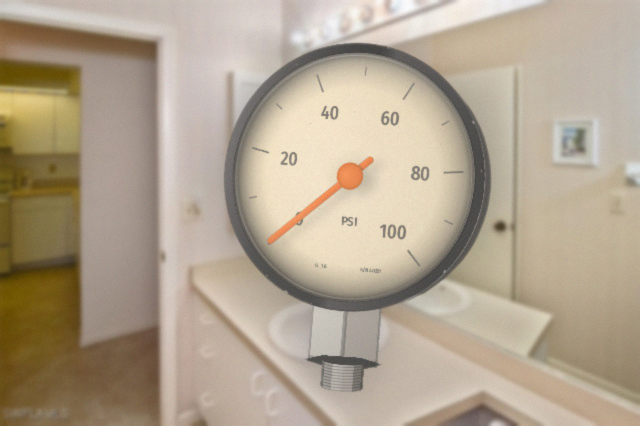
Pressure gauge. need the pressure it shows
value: 0 psi
